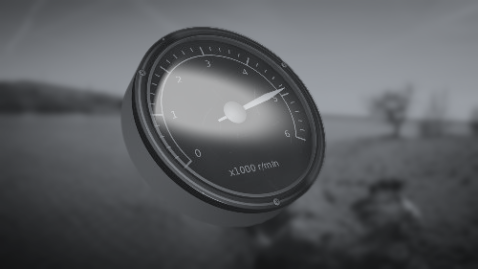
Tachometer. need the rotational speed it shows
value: 4900 rpm
